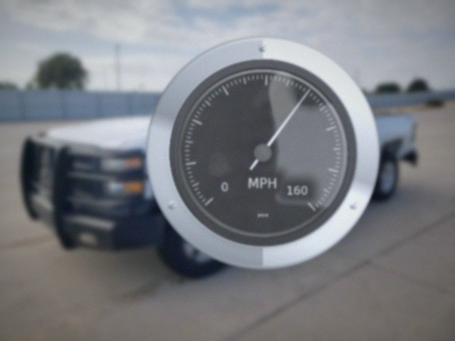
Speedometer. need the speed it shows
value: 100 mph
